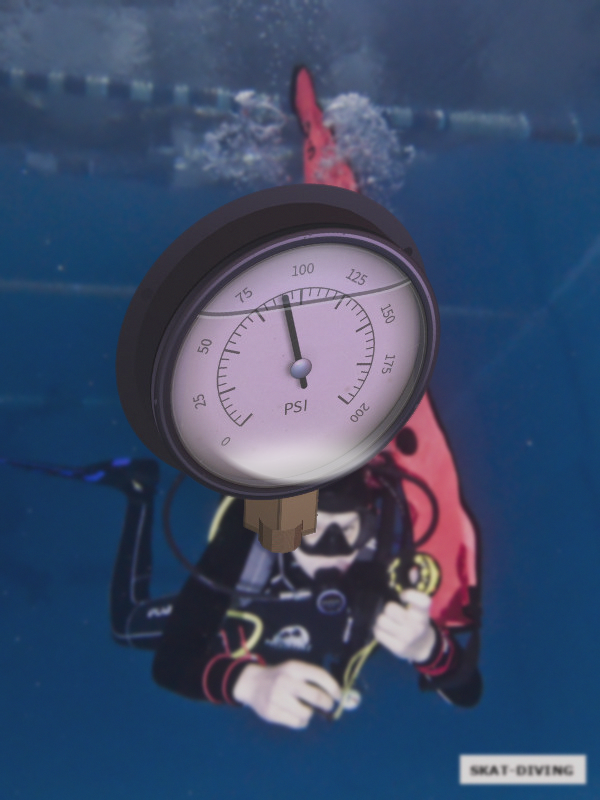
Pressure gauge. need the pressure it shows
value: 90 psi
